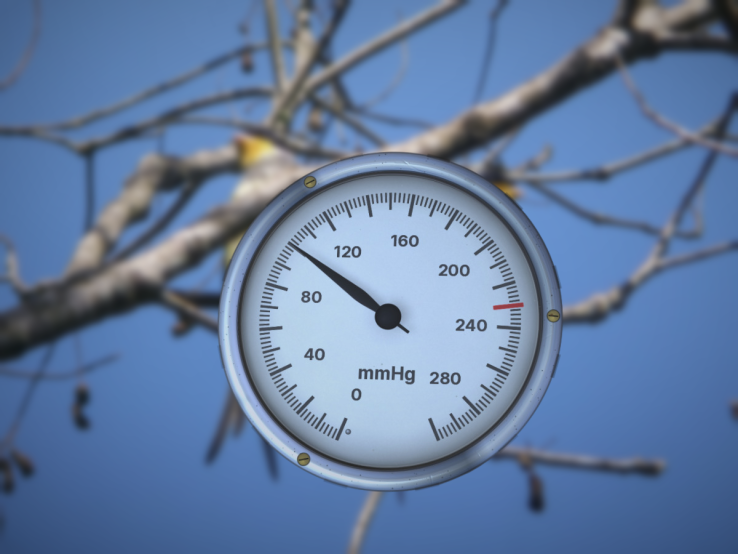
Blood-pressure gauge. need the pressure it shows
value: 100 mmHg
